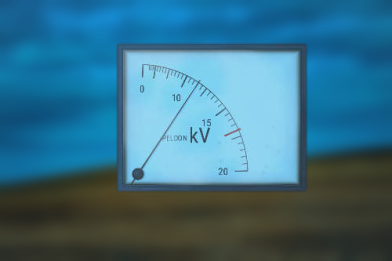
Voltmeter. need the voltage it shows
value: 11.5 kV
